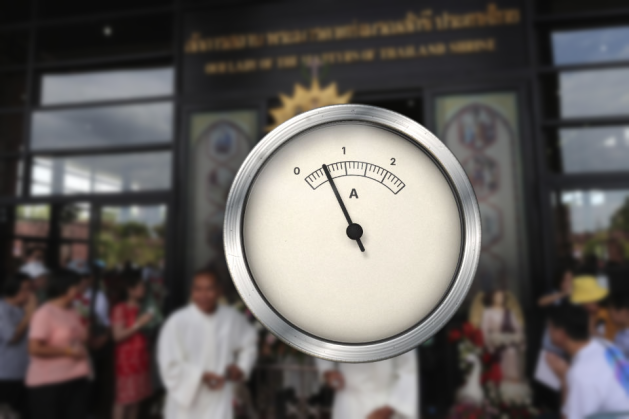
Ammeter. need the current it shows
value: 0.5 A
